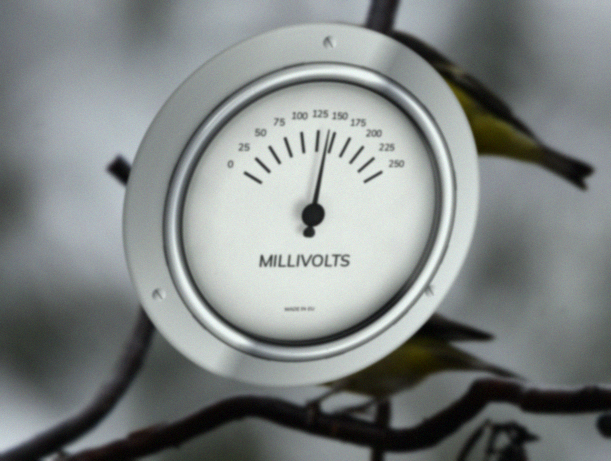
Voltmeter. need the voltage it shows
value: 137.5 mV
